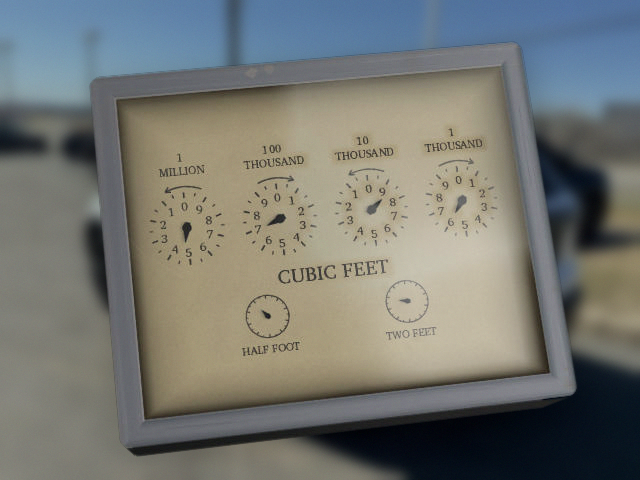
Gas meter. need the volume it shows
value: 468600 ft³
